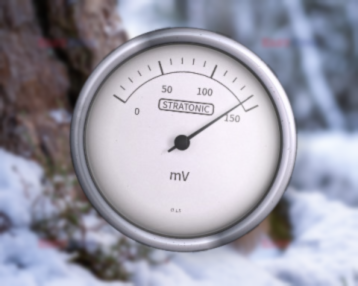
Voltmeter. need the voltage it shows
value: 140 mV
